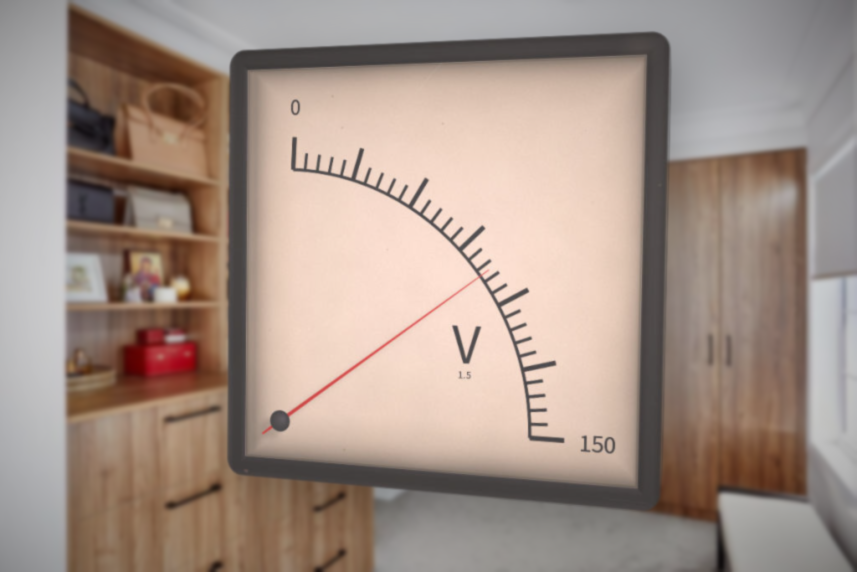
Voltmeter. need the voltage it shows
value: 87.5 V
